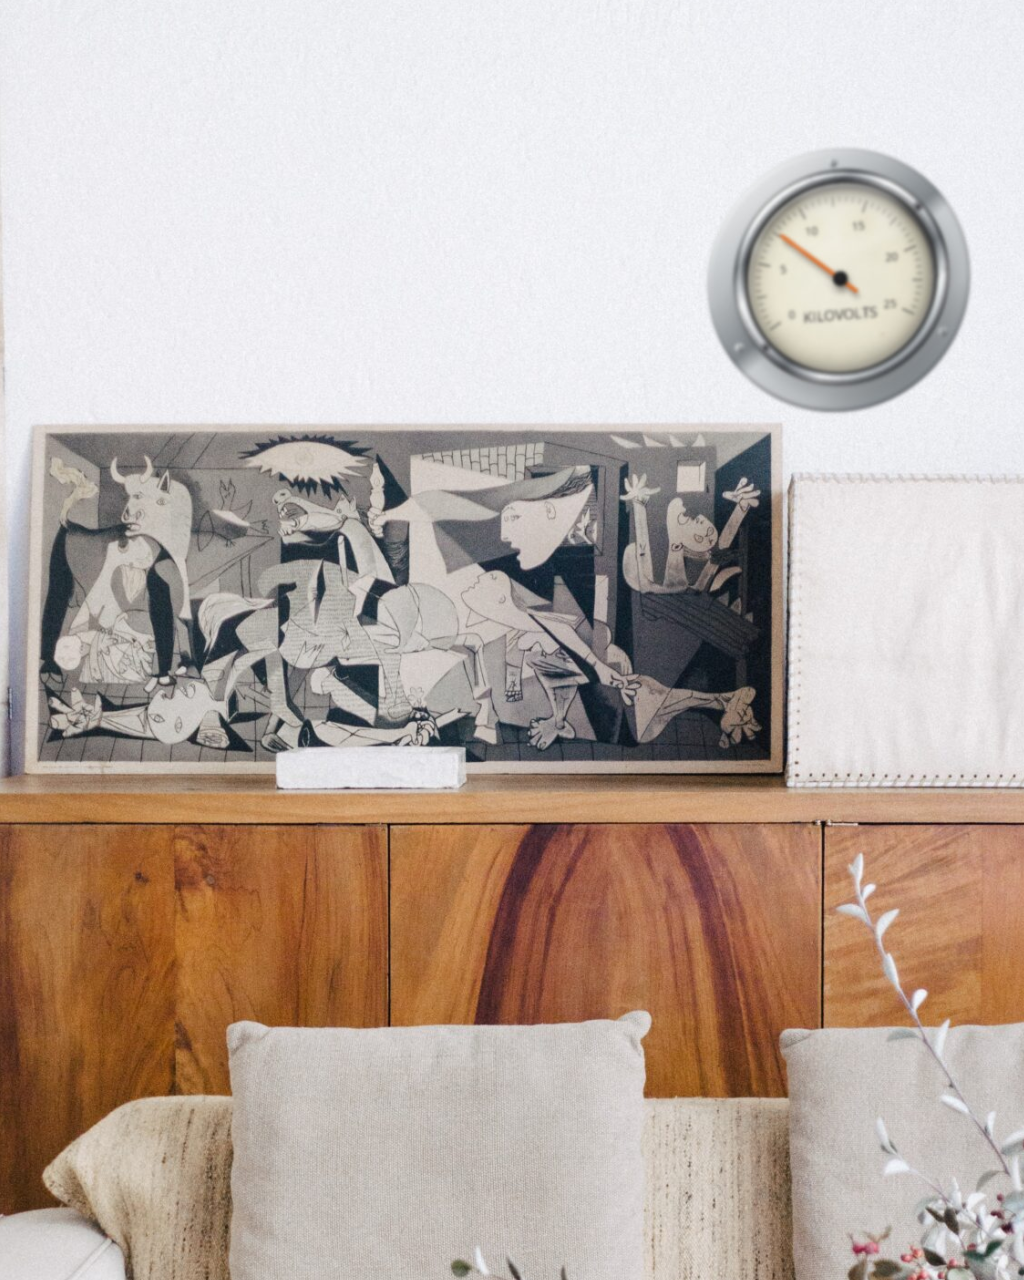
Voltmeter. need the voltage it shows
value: 7.5 kV
